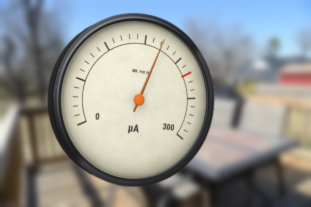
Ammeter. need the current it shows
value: 170 µA
